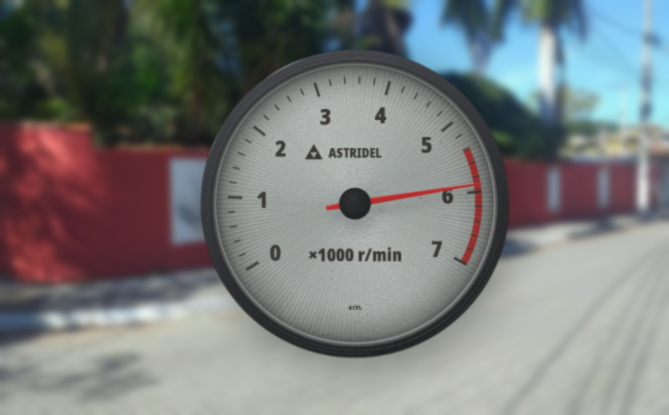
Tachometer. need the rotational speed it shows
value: 5900 rpm
